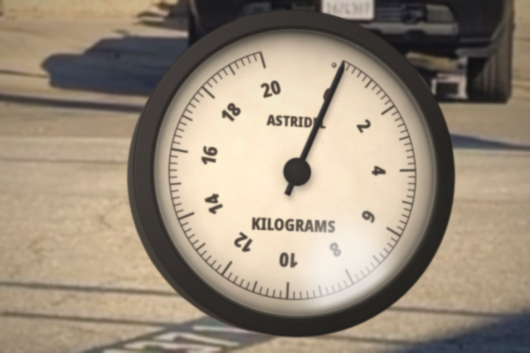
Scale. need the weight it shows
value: 0 kg
